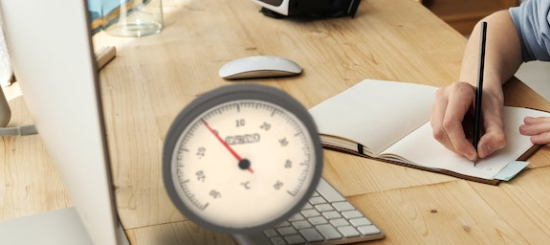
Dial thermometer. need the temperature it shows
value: 0 °C
